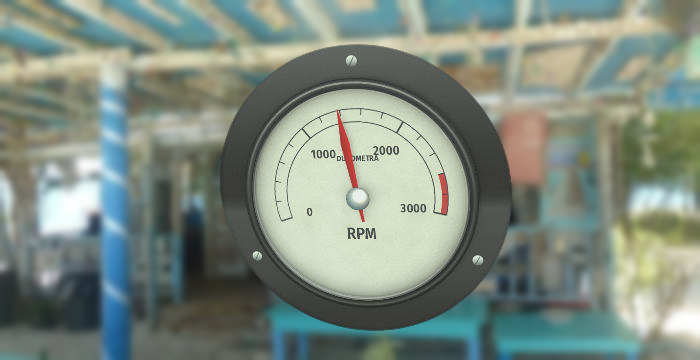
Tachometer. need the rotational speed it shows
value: 1400 rpm
